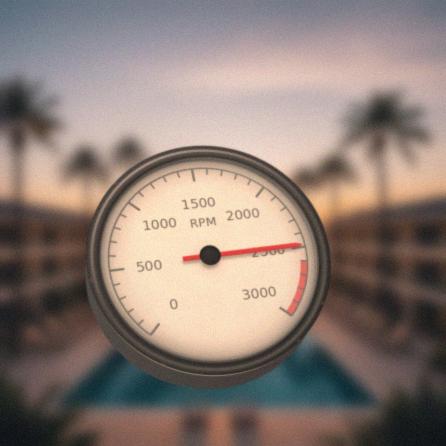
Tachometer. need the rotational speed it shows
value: 2500 rpm
